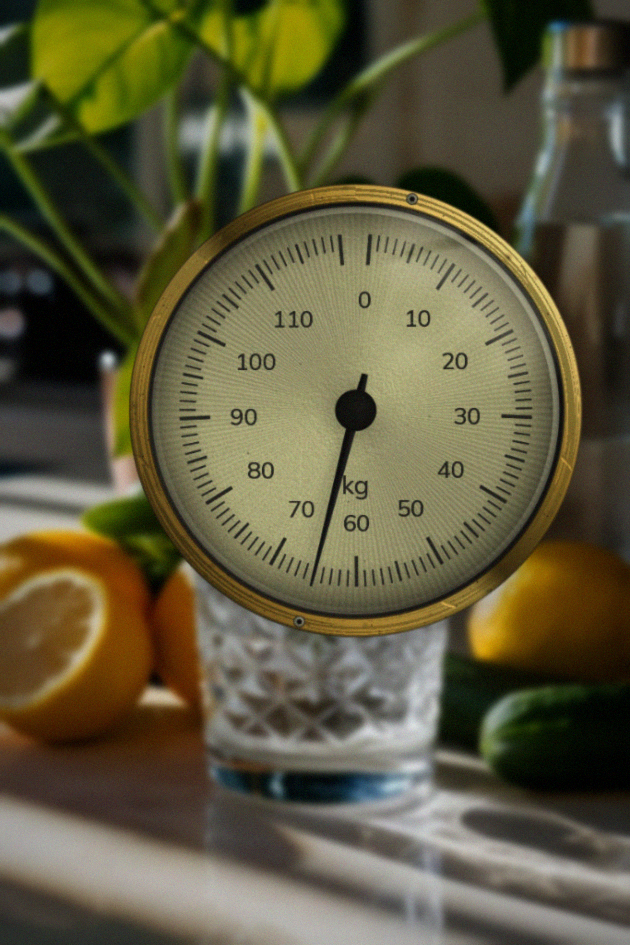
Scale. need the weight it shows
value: 65 kg
